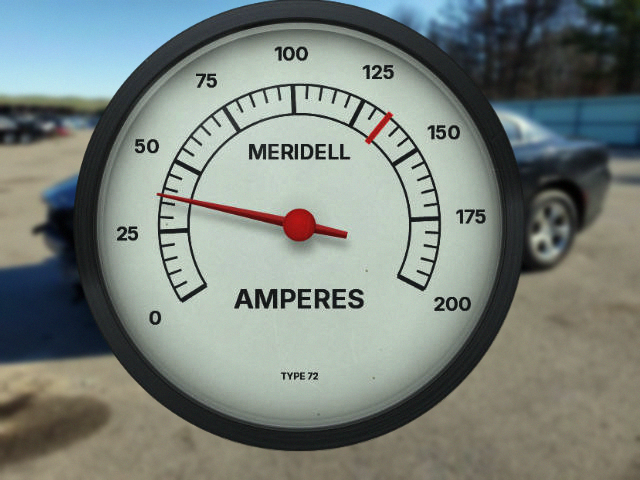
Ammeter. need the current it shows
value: 37.5 A
